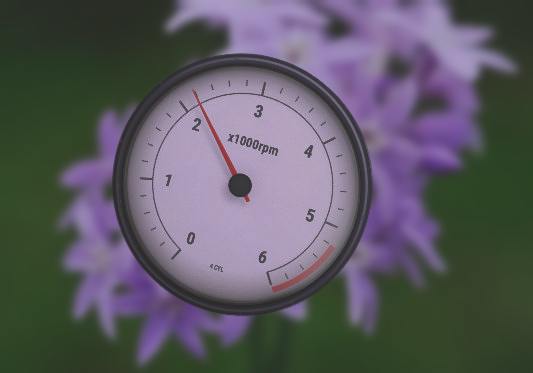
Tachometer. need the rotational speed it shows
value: 2200 rpm
